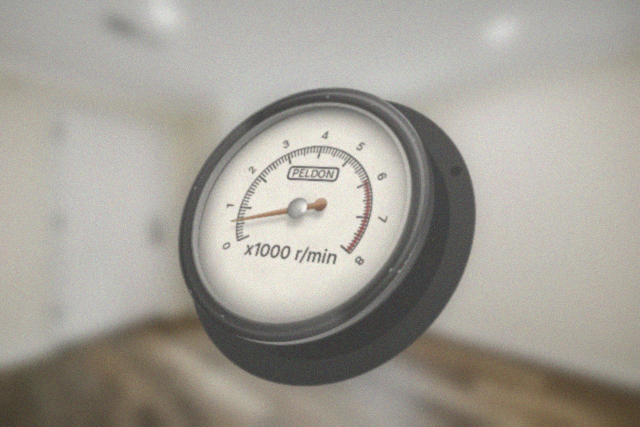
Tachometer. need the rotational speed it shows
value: 500 rpm
